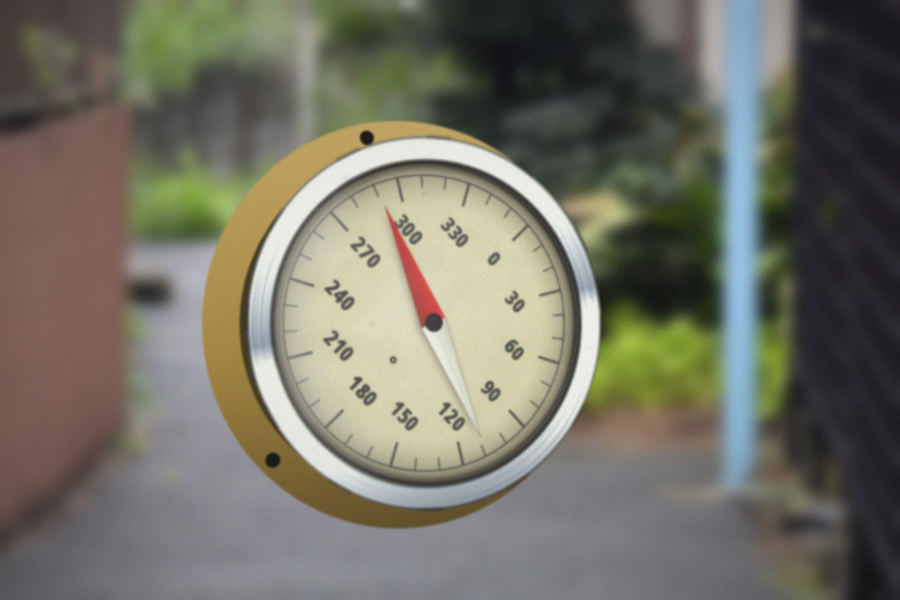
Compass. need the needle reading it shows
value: 290 °
